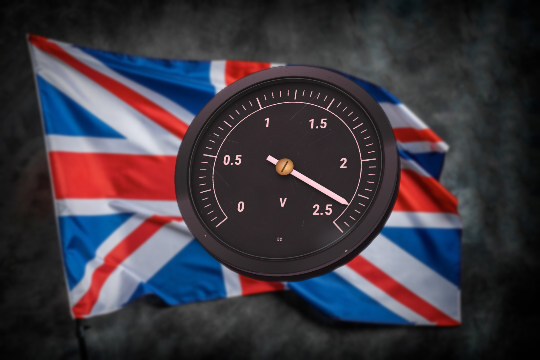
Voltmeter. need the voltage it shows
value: 2.35 V
